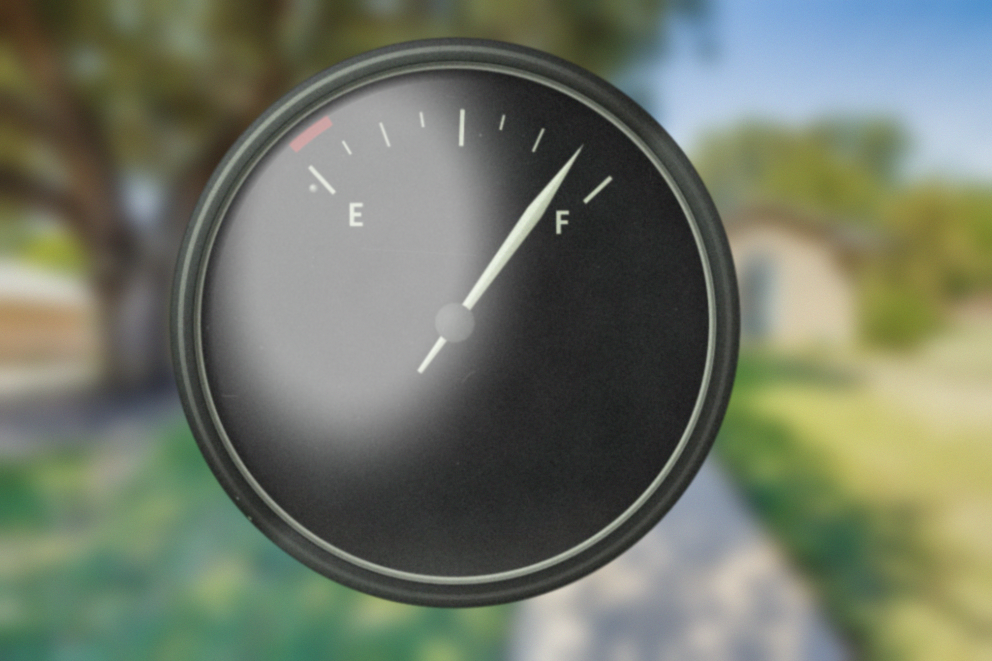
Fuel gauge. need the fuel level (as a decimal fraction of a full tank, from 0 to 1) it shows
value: 0.875
